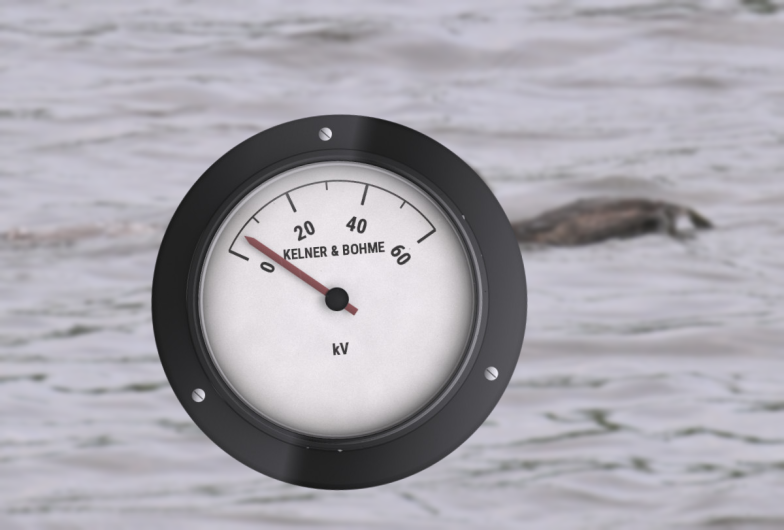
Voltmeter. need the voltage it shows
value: 5 kV
